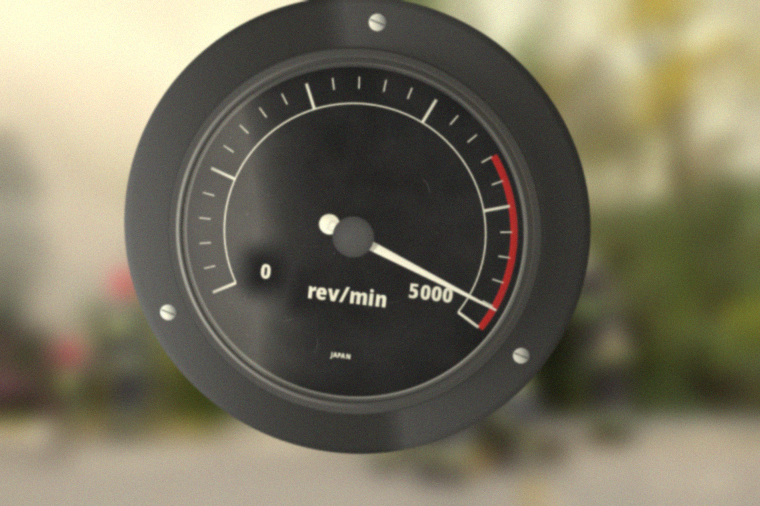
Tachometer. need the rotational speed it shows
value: 4800 rpm
